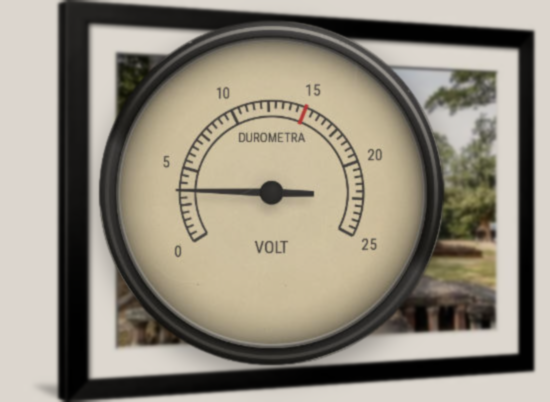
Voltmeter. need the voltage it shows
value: 3.5 V
